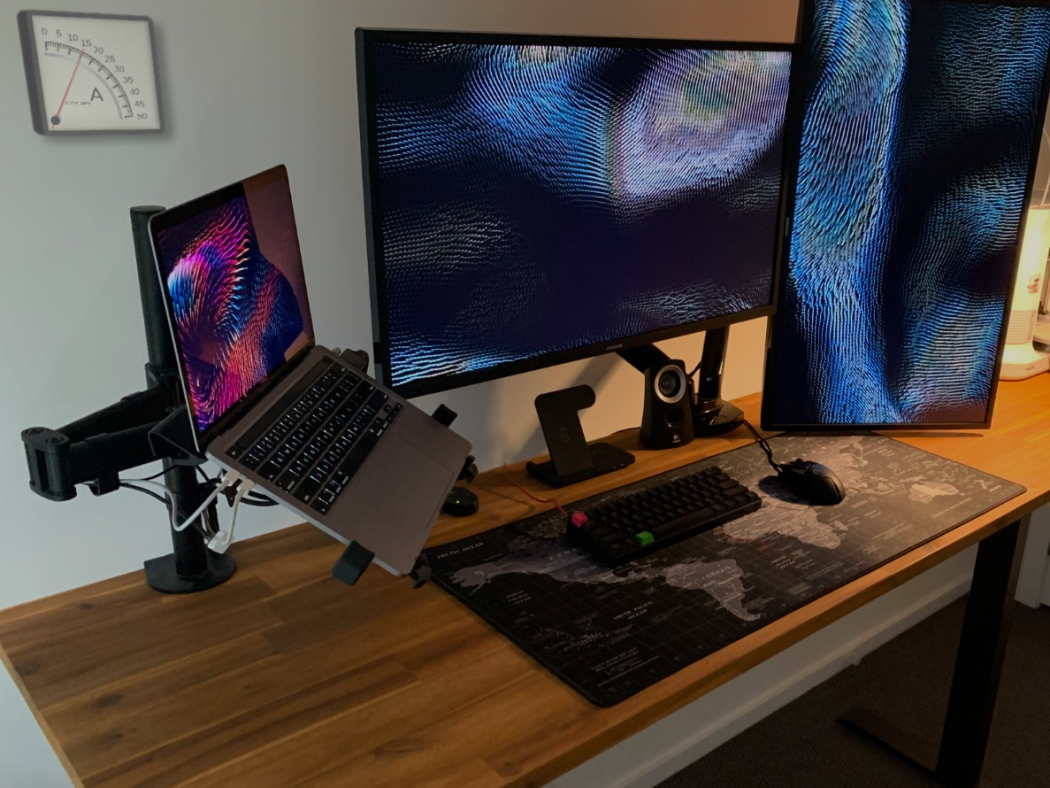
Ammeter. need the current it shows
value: 15 A
